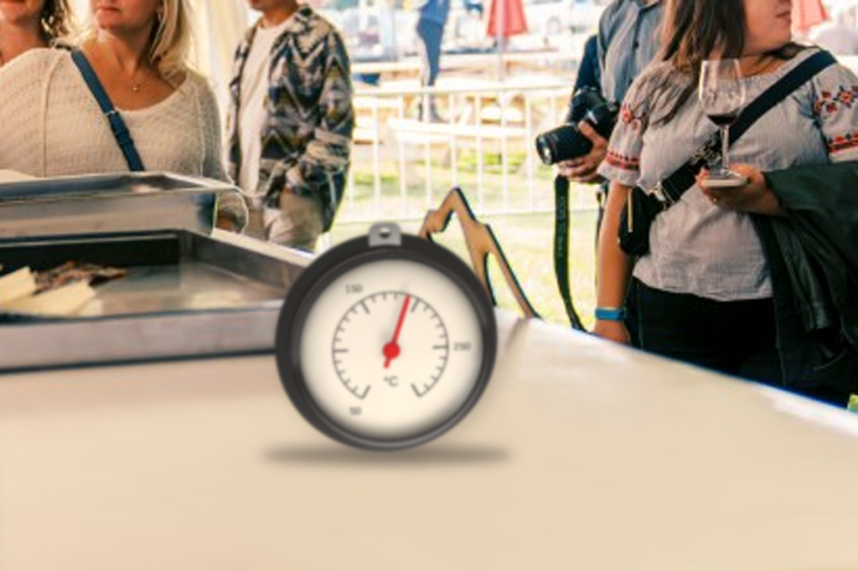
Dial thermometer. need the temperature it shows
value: 190 °C
